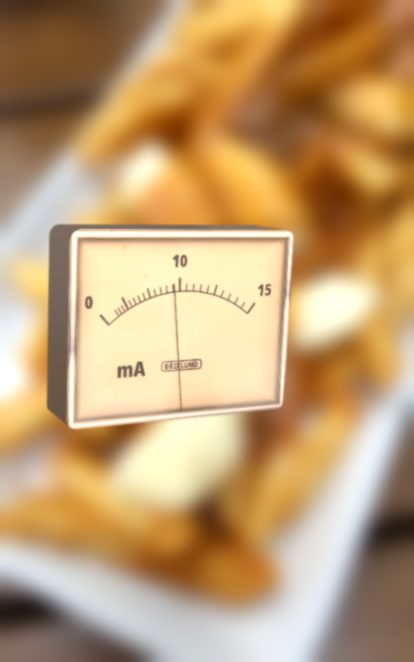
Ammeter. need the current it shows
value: 9.5 mA
